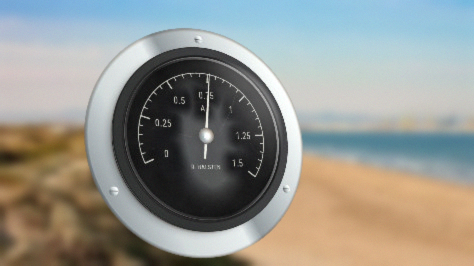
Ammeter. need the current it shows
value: 0.75 A
